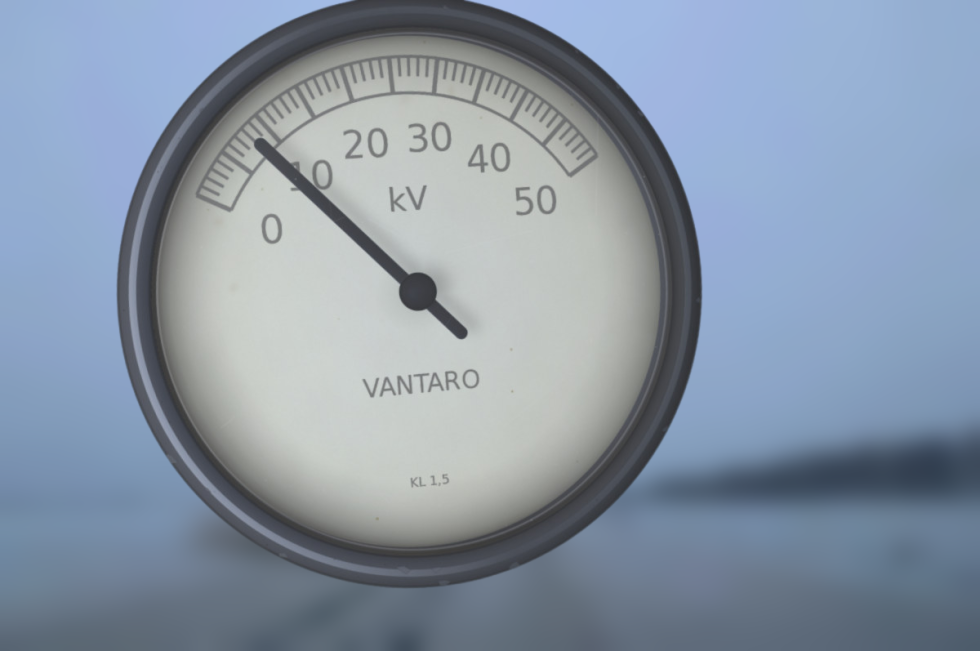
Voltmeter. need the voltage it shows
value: 8 kV
